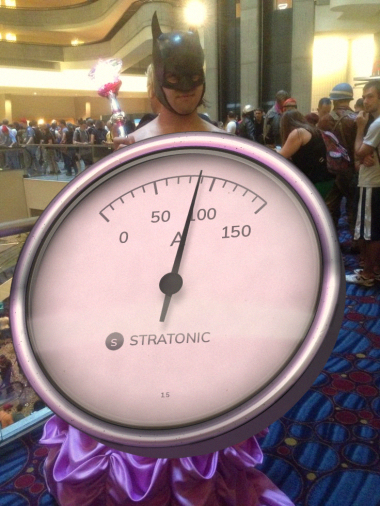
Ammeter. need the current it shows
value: 90 A
